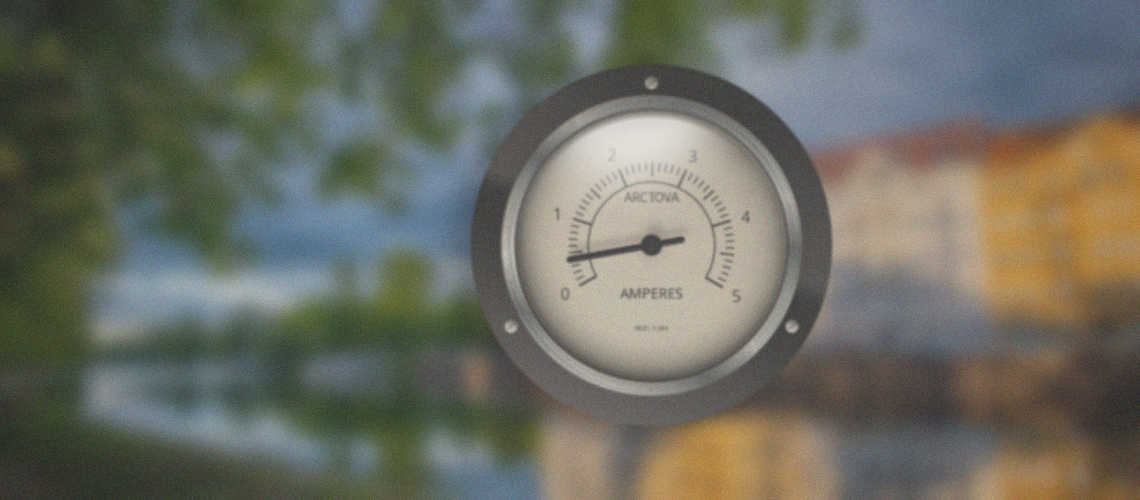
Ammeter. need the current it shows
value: 0.4 A
